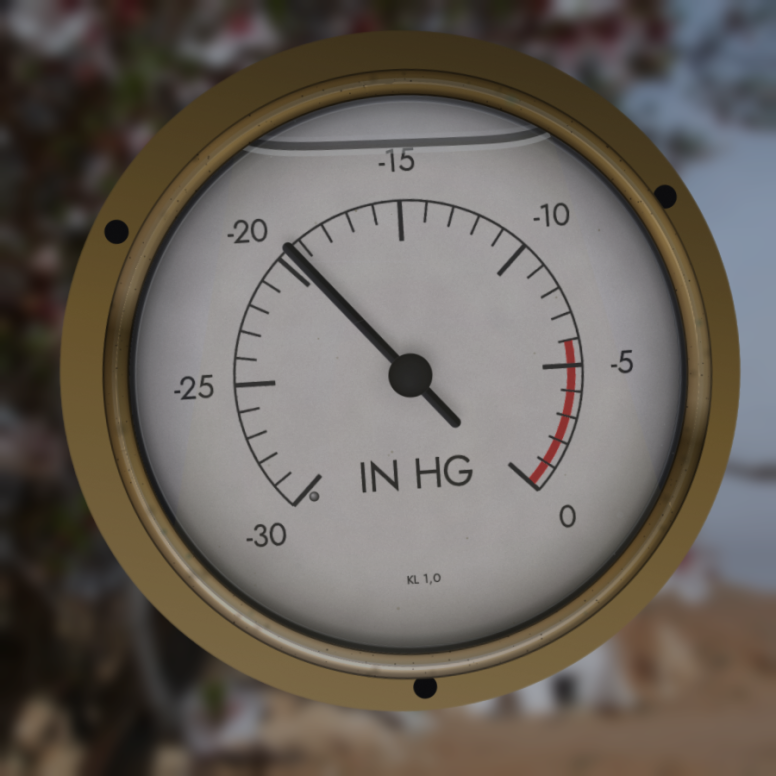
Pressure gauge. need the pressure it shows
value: -19.5 inHg
